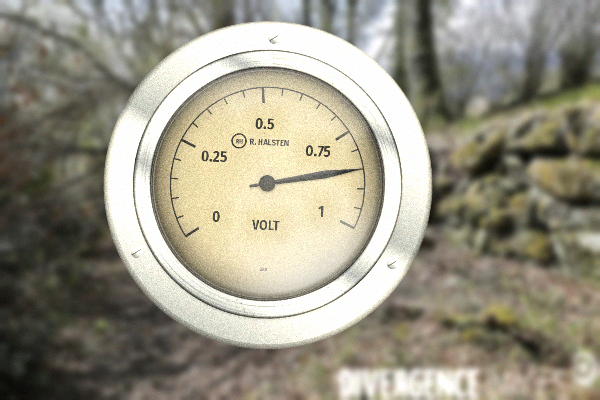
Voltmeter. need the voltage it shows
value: 0.85 V
